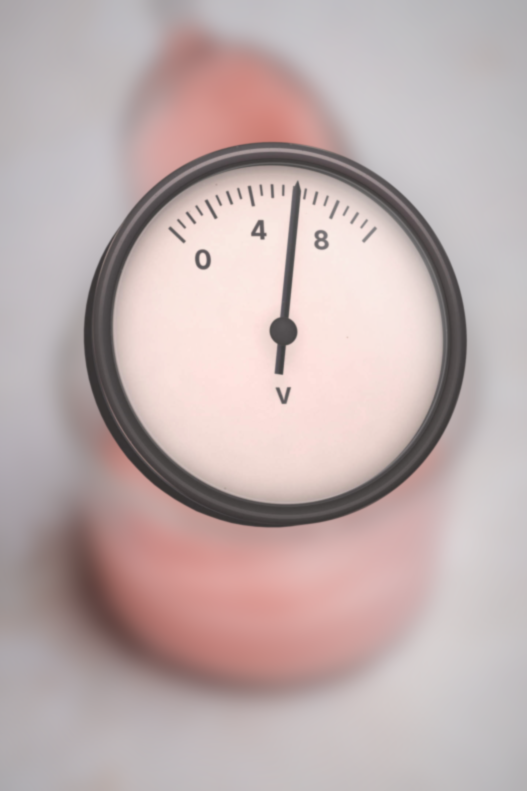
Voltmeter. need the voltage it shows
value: 6 V
